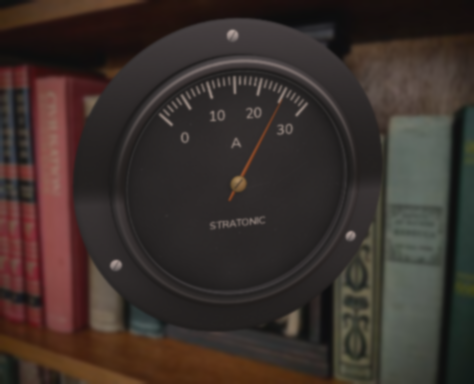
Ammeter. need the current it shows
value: 25 A
